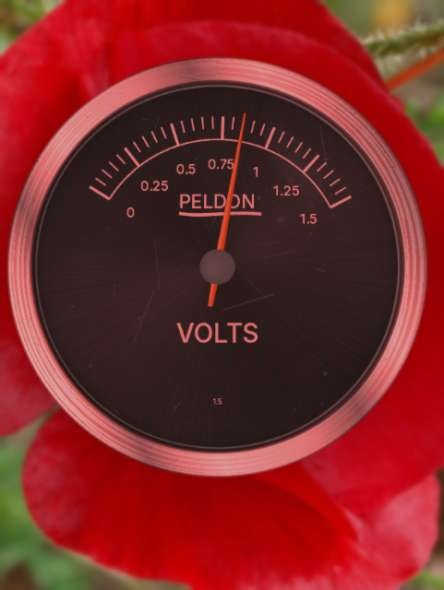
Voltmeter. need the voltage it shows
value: 0.85 V
